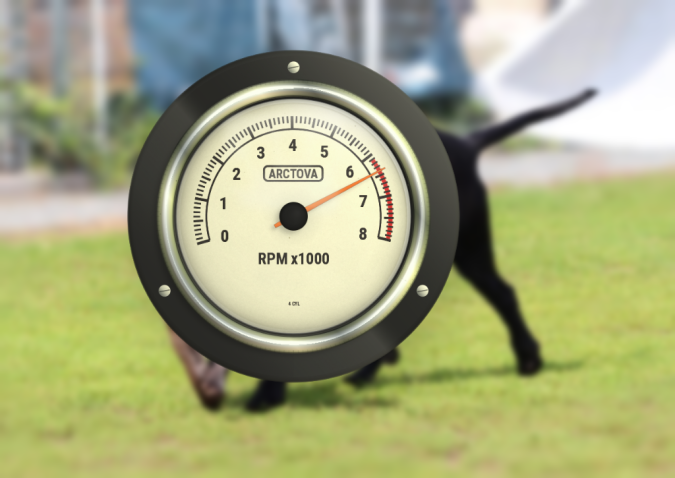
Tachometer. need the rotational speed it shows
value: 6400 rpm
